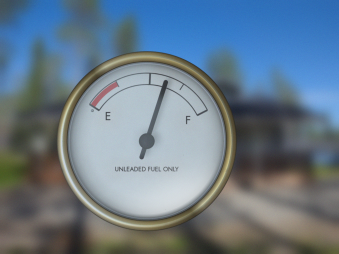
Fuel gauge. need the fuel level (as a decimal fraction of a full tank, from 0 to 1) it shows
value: 0.625
